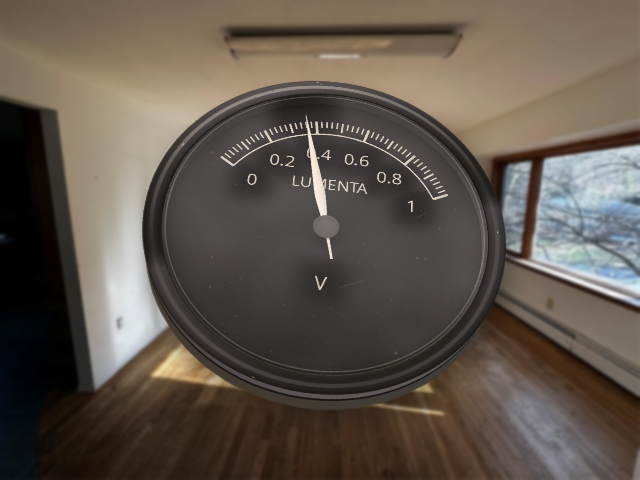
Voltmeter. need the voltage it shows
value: 0.36 V
